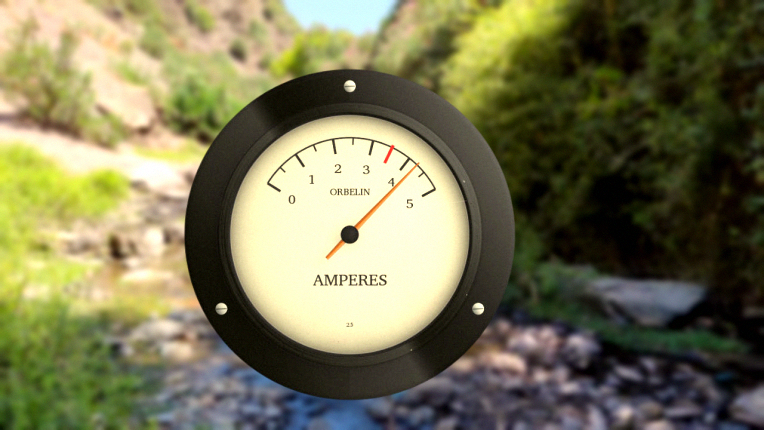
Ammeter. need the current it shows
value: 4.25 A
